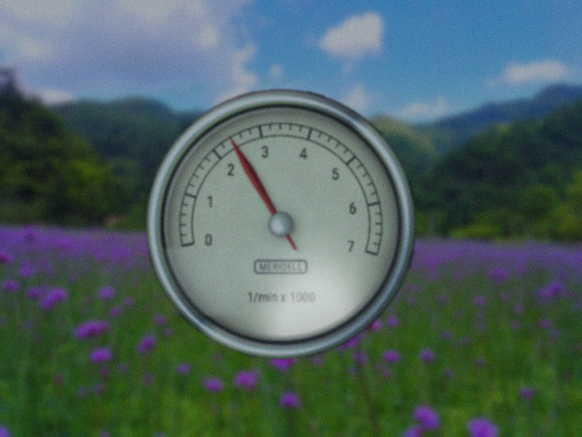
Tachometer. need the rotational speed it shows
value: 2400 rpm
